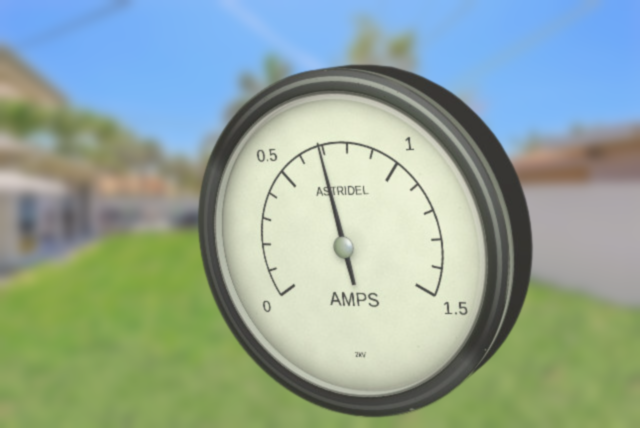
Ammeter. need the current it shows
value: 0.7 A
